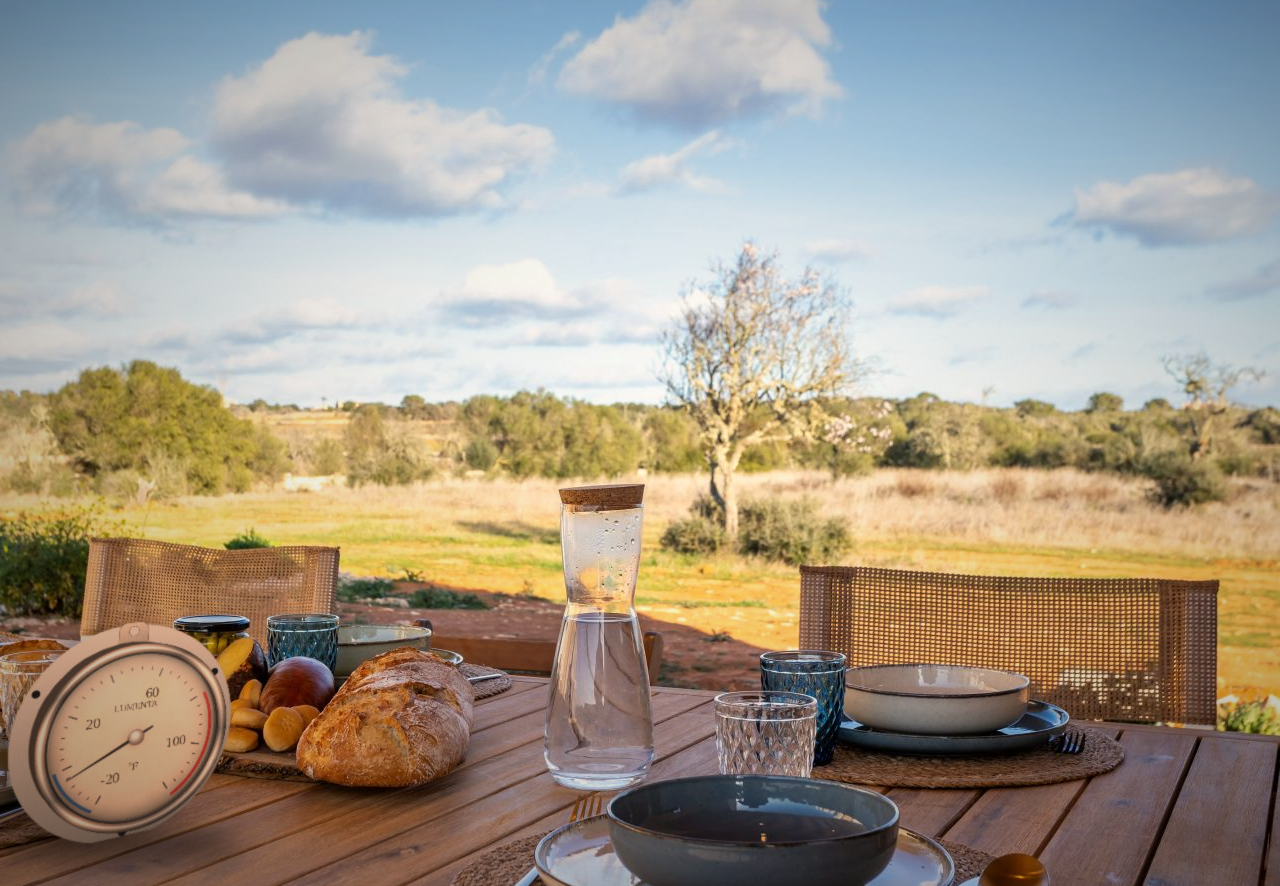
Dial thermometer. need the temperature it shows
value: -4 °F
